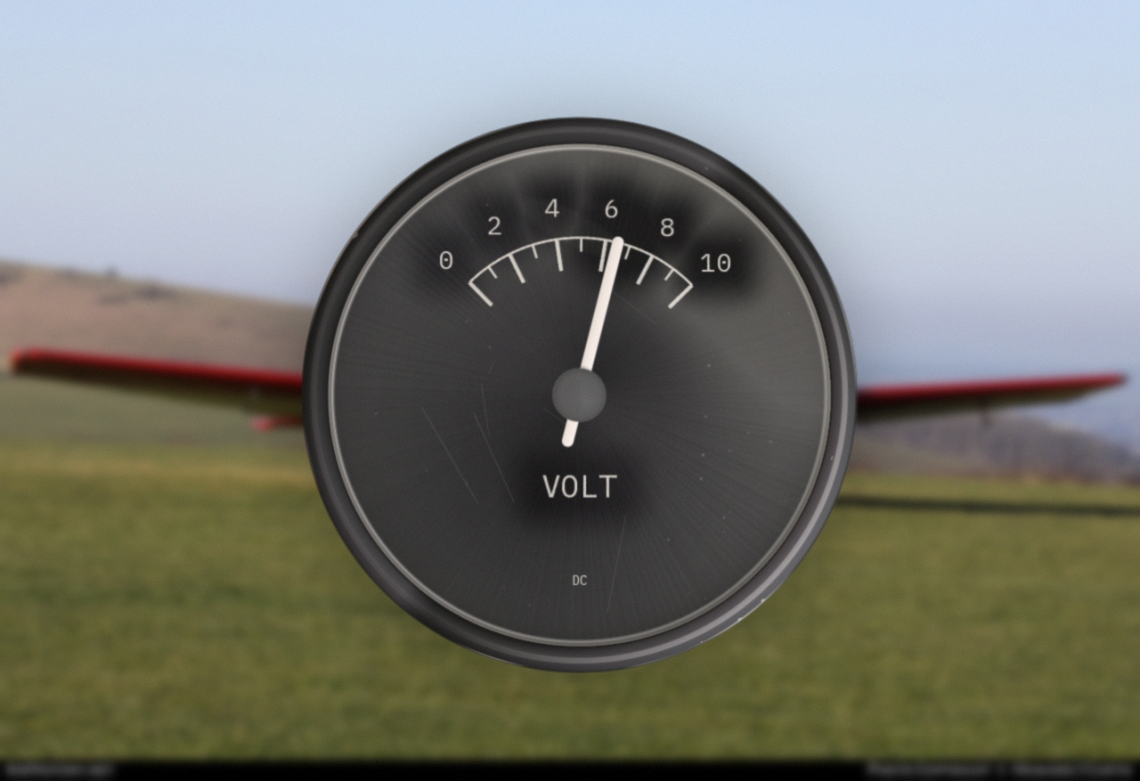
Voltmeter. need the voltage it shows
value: 6.5 V
